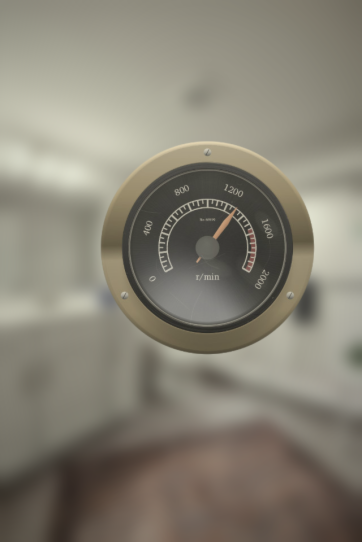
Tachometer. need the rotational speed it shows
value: 1300 rpm
